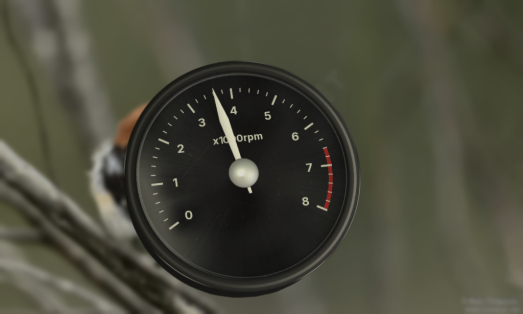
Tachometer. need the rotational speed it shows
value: 3600 rpm
